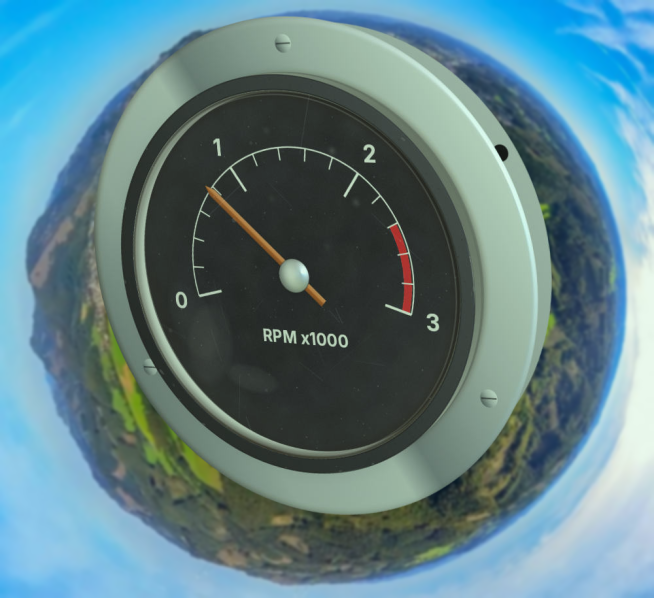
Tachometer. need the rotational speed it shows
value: 800 rpm
